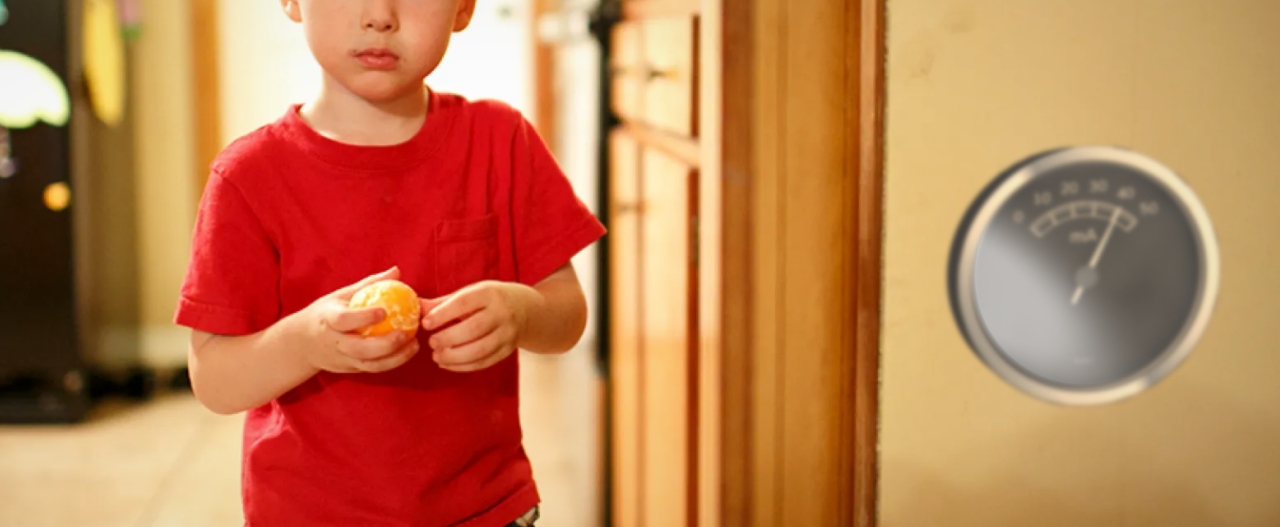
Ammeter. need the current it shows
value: 40 mA
